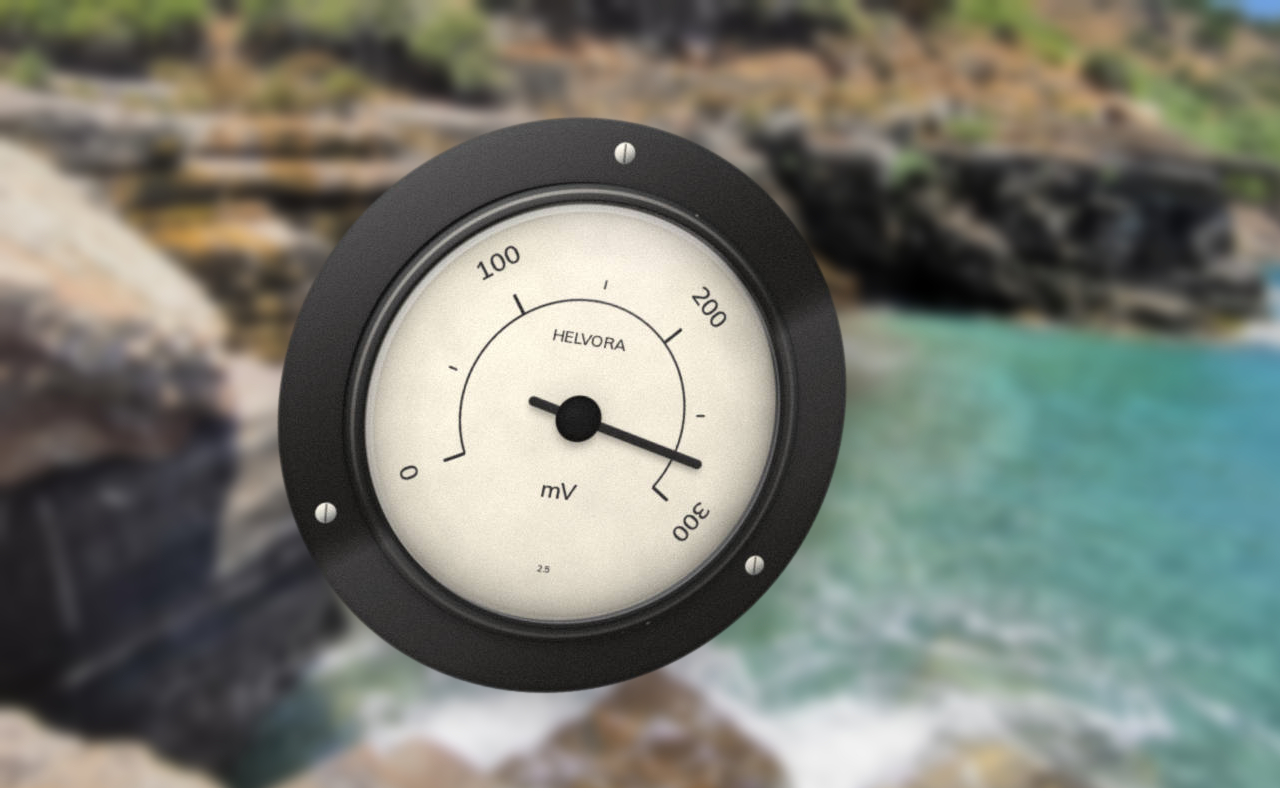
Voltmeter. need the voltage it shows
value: 275 mV
